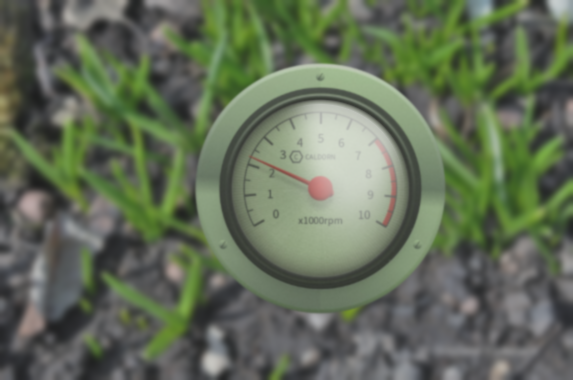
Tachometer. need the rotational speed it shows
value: 2250 rpm
